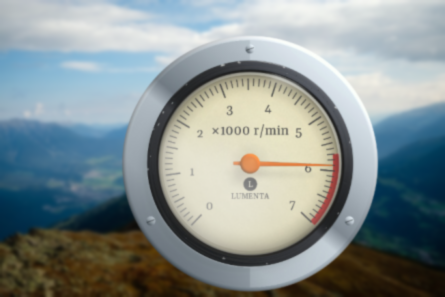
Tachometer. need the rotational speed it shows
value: 5900 rpm
